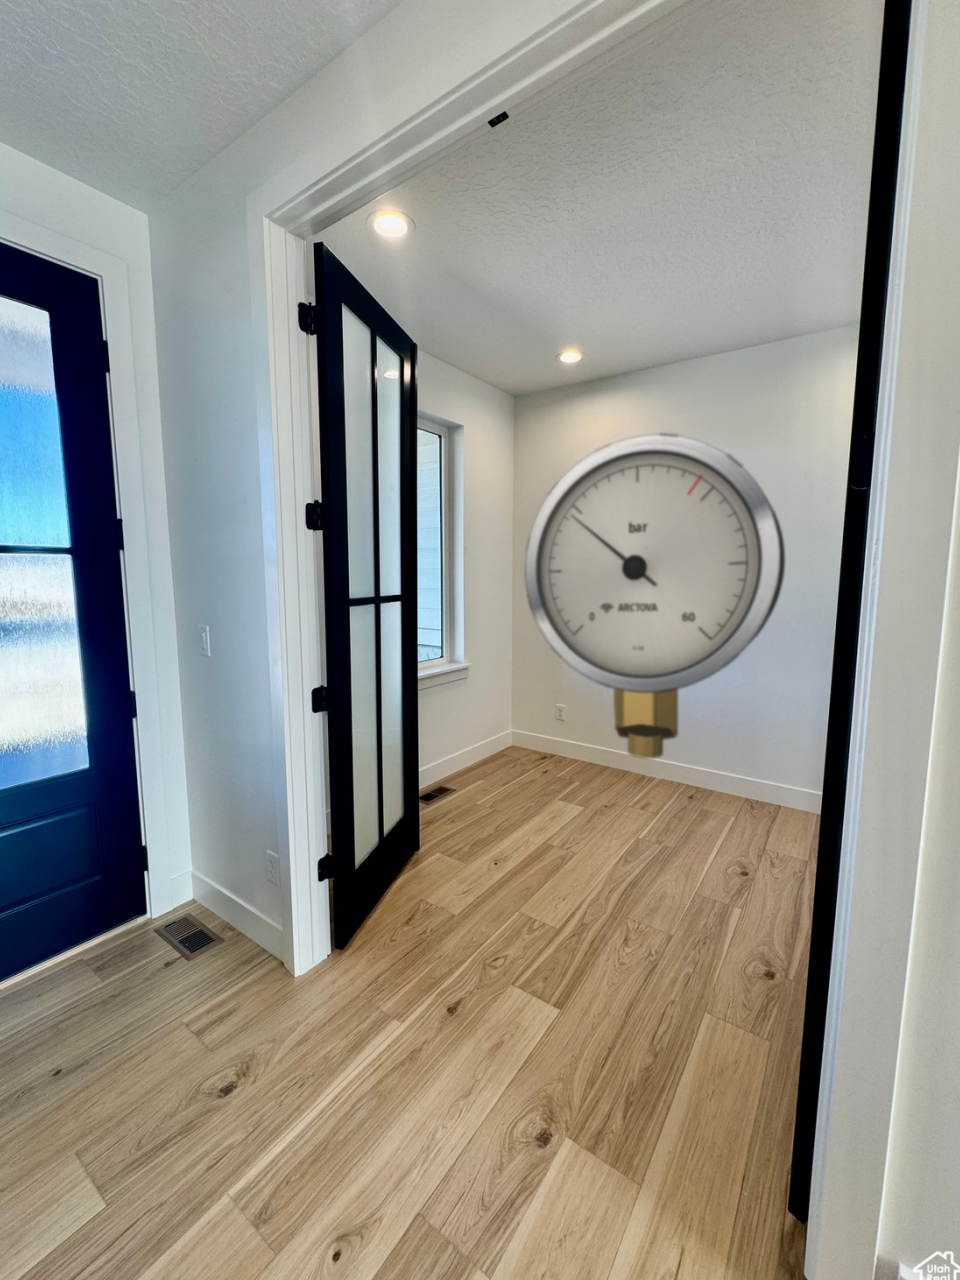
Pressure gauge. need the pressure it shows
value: 19 bar
